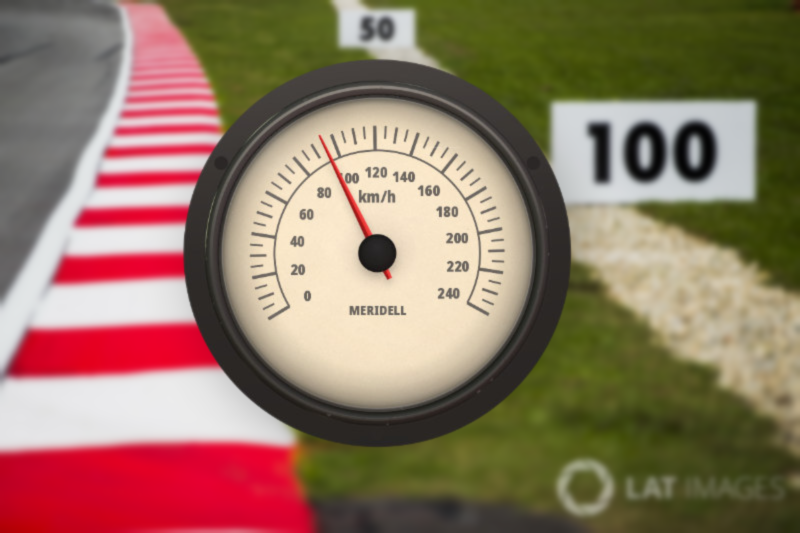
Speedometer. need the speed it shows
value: 95 km/h
